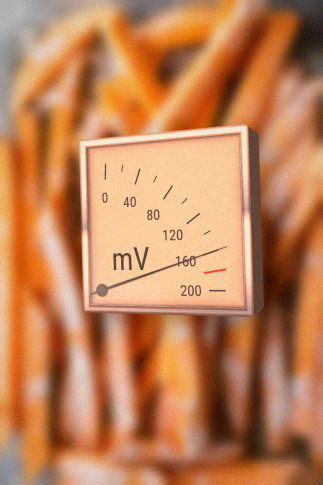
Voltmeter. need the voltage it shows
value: 160 mV
